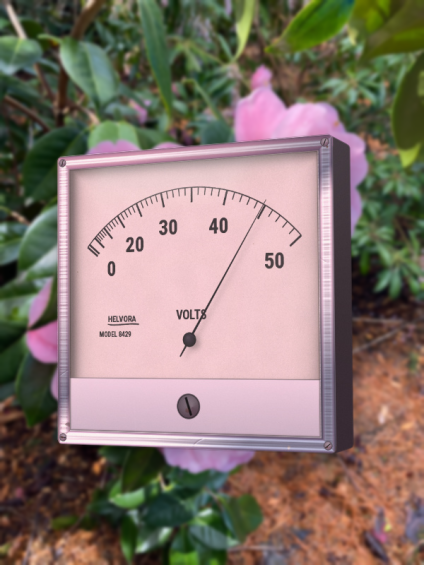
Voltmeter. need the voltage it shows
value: 45 V
